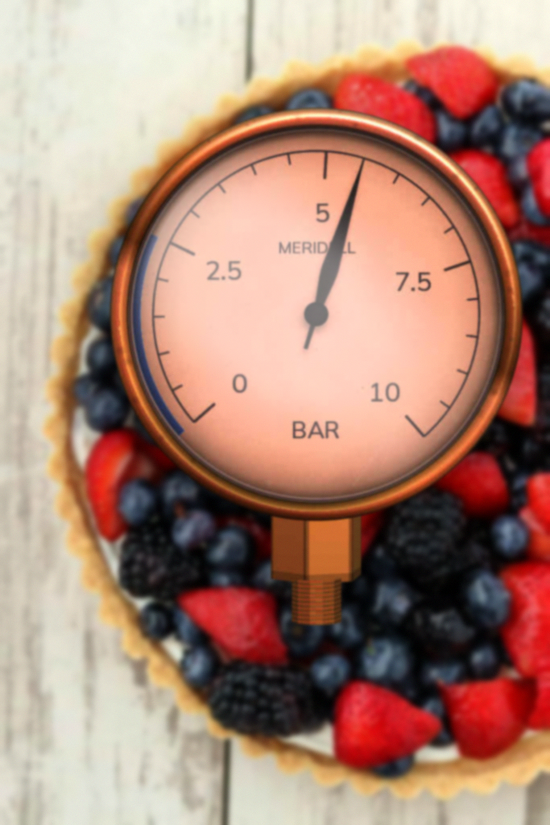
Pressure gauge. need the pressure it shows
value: 5.5 bar
